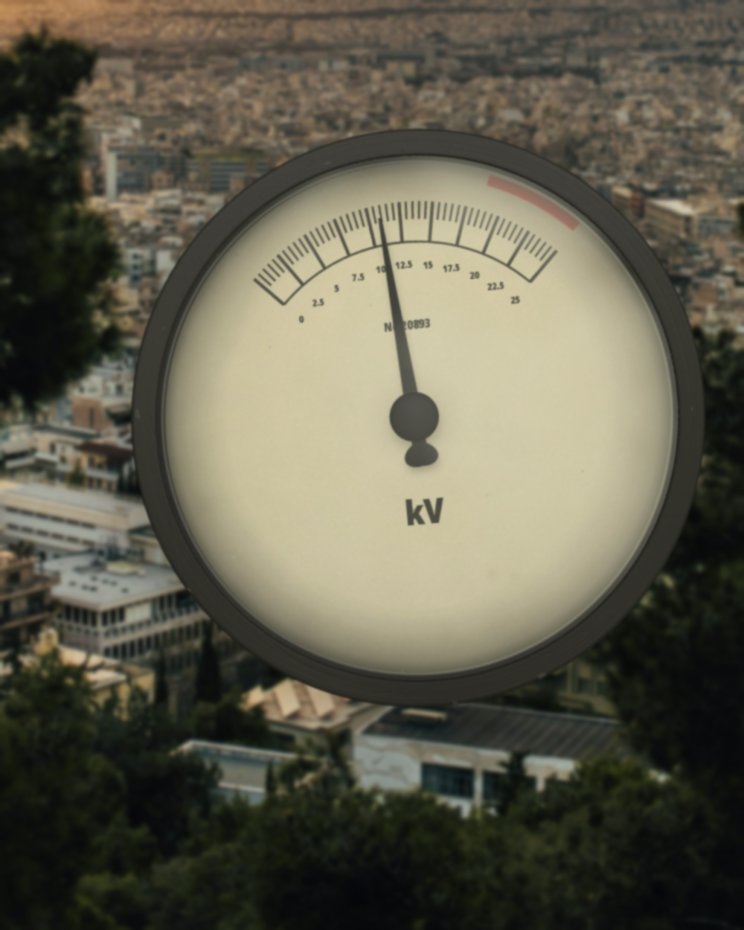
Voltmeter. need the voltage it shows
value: 11 kV
